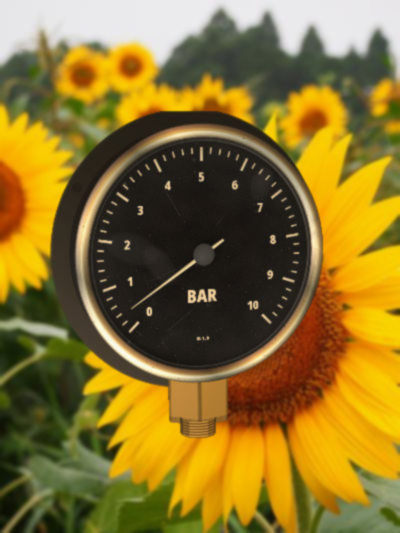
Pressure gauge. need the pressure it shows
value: 0.4 bar
